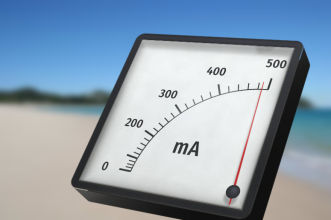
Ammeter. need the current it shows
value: 490 mA
